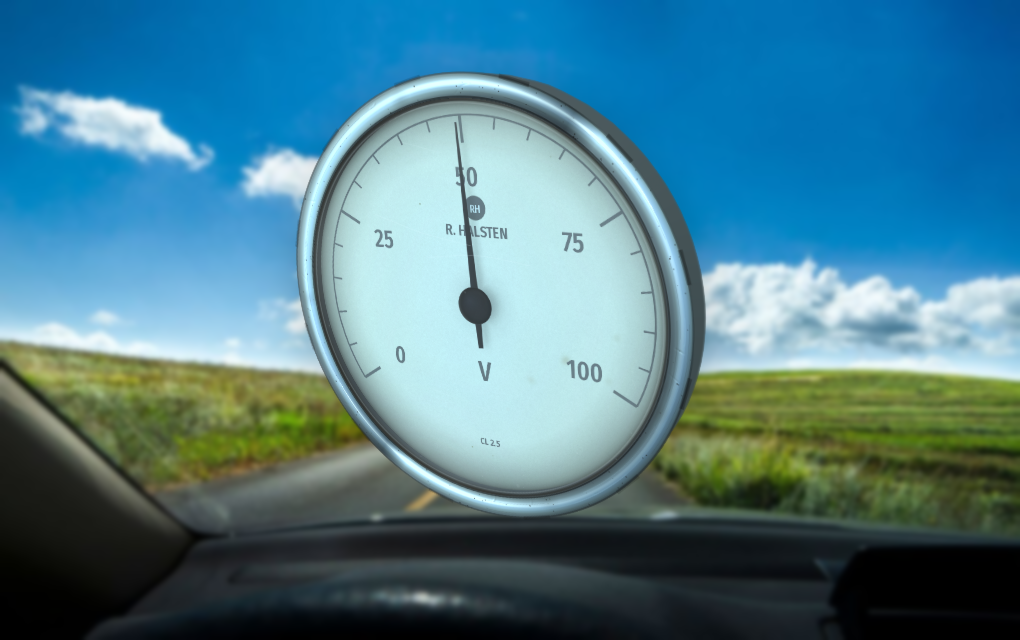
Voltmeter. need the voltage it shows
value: 50 V
